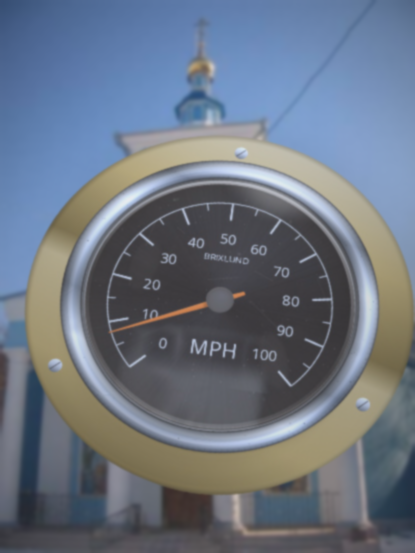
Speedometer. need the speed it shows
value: 7.5 mph
